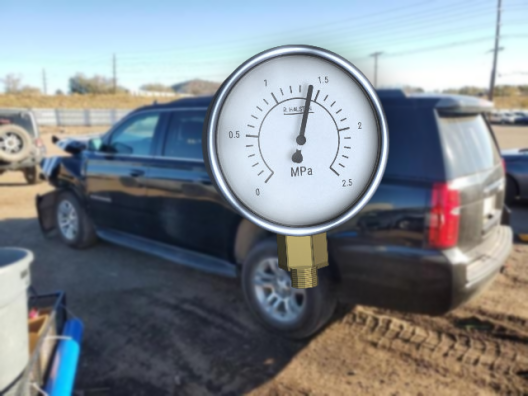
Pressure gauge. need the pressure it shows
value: 1.4 MPa
